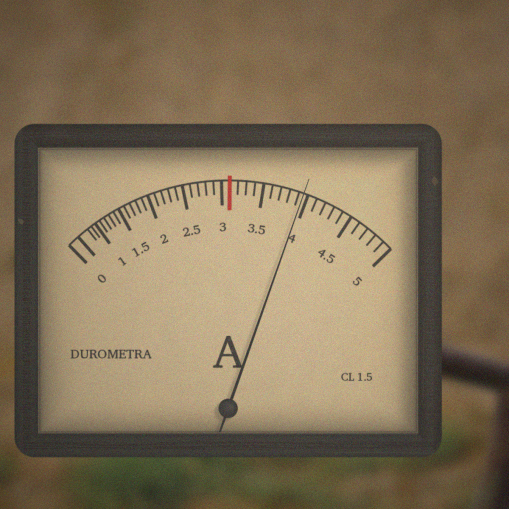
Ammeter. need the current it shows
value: 3.95 A
